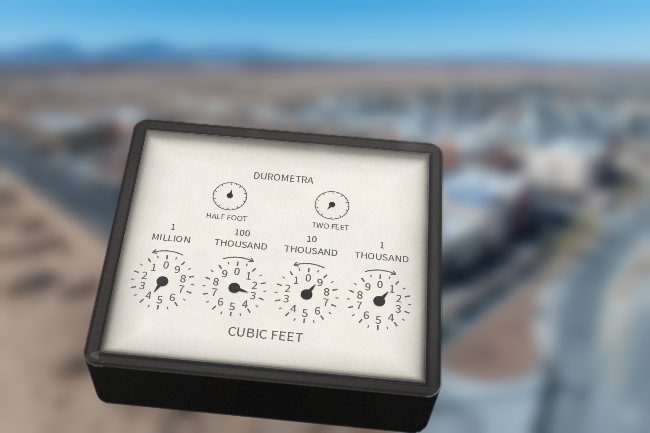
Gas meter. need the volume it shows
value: 429100 ft³
